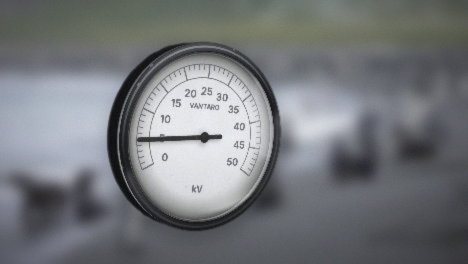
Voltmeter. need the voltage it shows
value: 5 kV
